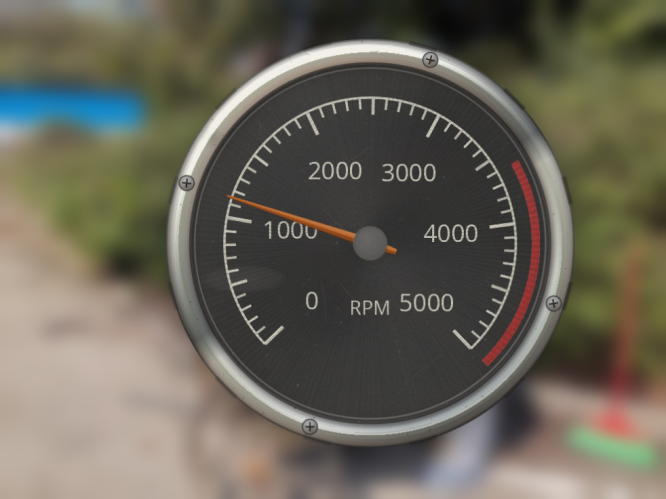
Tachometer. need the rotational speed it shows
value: 1150 rpm
